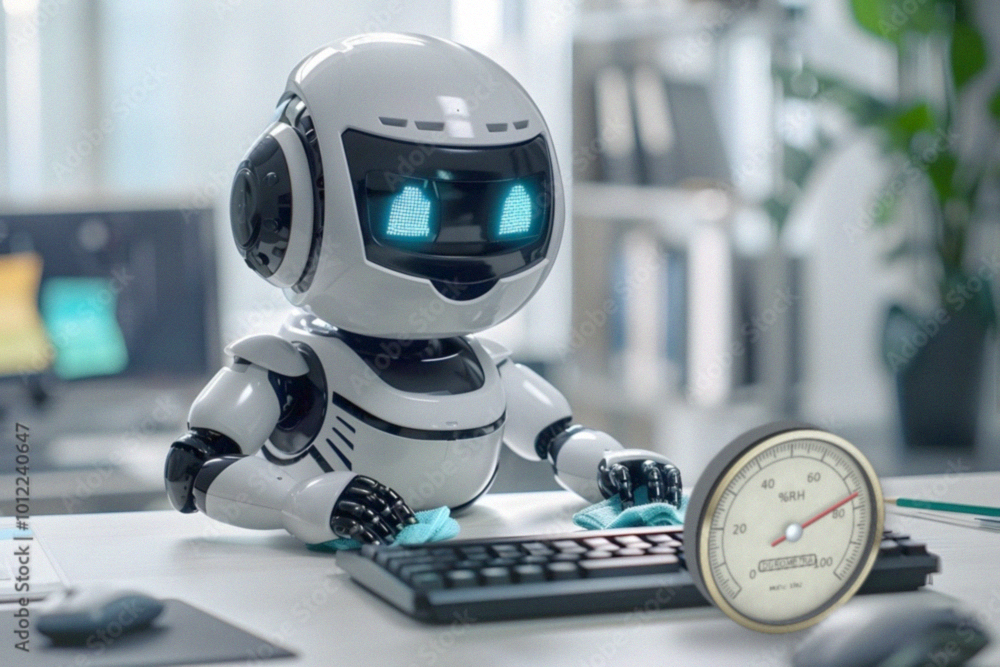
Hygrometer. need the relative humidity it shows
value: 75 %
